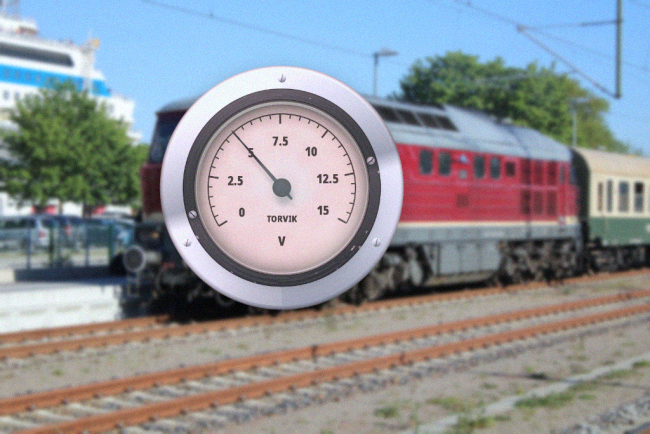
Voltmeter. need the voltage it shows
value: 5 V
